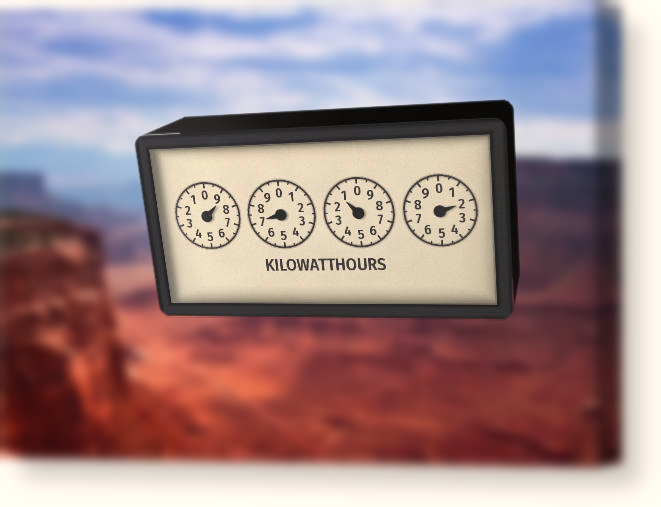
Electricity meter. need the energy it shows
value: 8712 kWh
